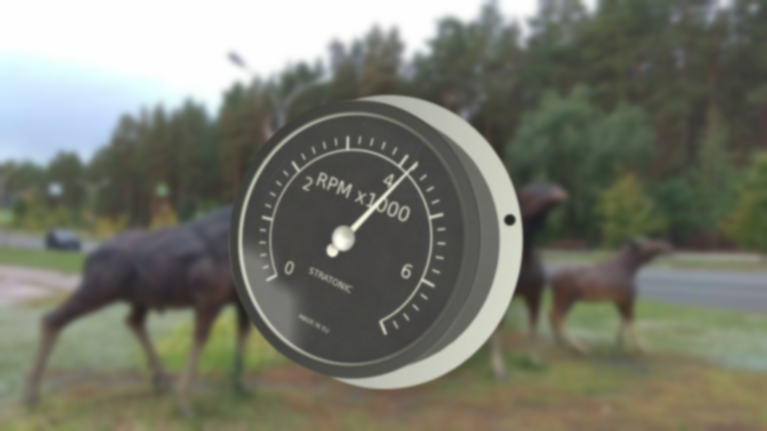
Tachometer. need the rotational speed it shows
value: 4200 rpm
